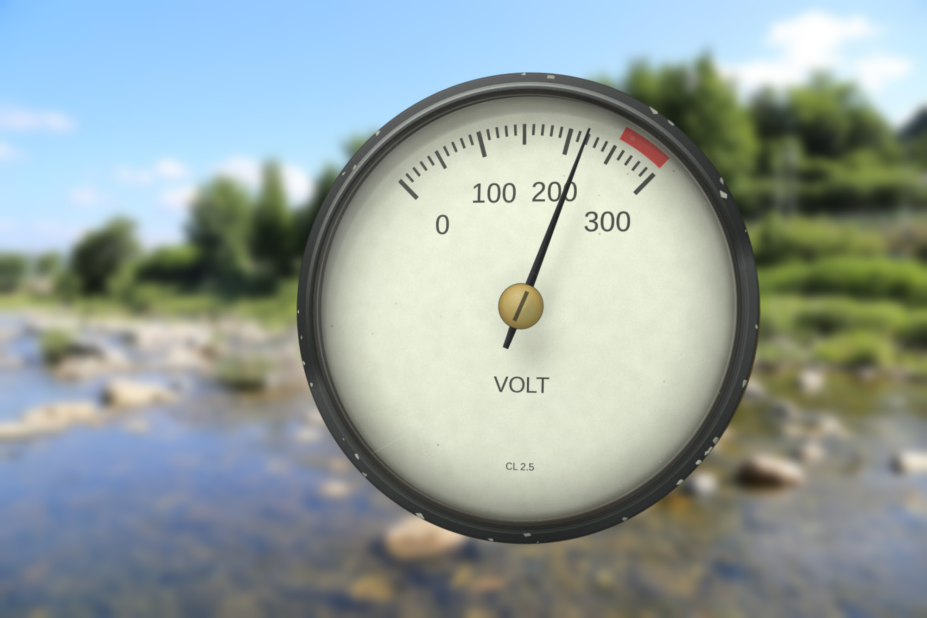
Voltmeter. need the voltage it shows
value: 220 V
